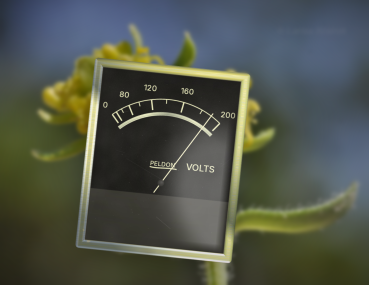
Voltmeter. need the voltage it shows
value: 190 V
